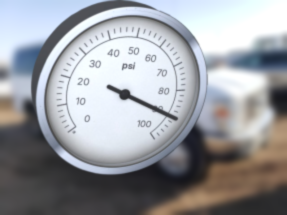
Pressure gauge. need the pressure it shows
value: 90 psi
